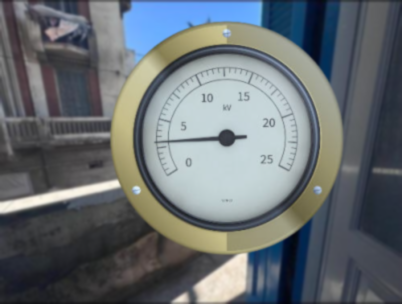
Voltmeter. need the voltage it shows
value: 3 kV
